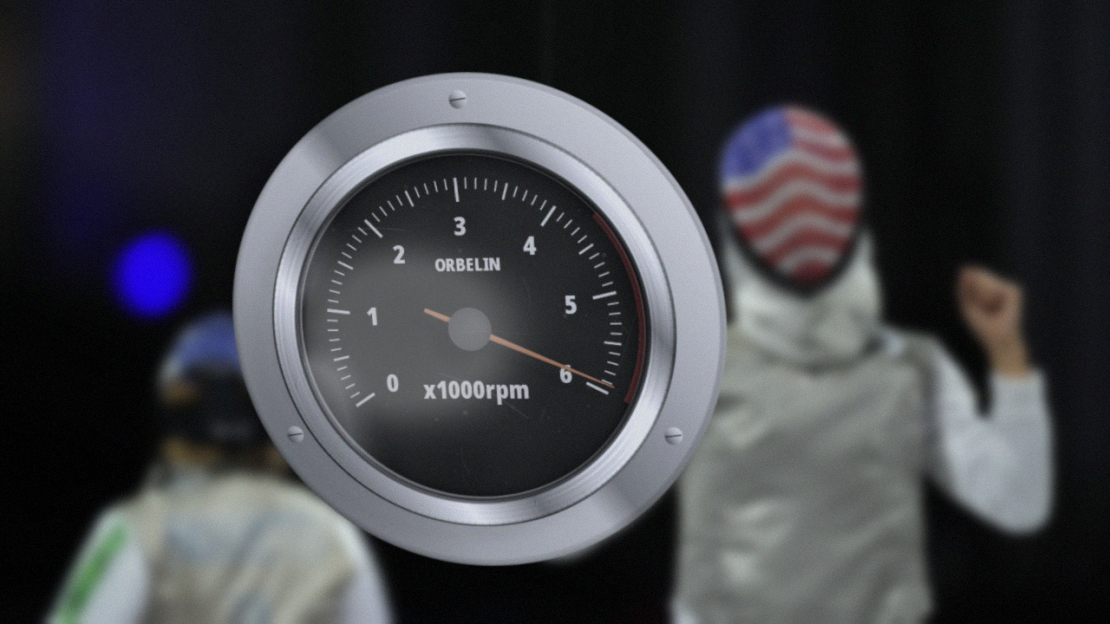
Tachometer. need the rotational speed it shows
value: 5900 rpm
